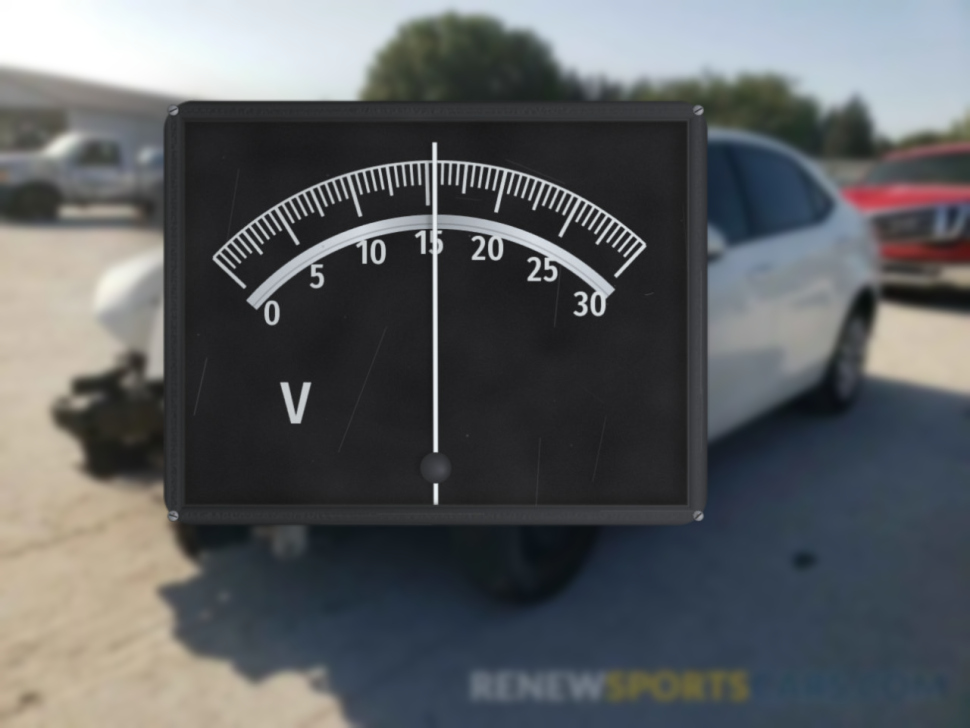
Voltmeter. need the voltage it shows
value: 15.5 V
